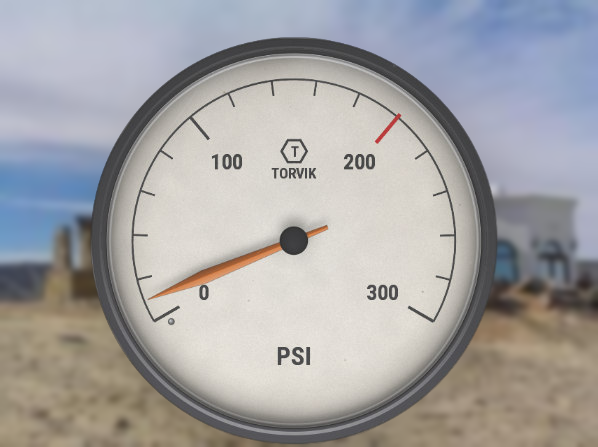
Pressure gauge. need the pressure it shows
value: 10 psi
